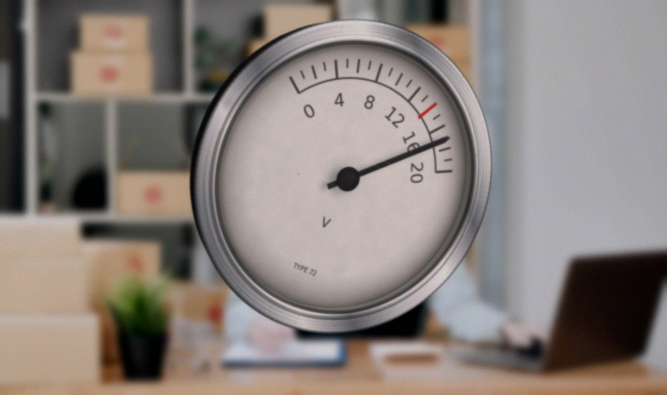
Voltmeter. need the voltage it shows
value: 17 V
